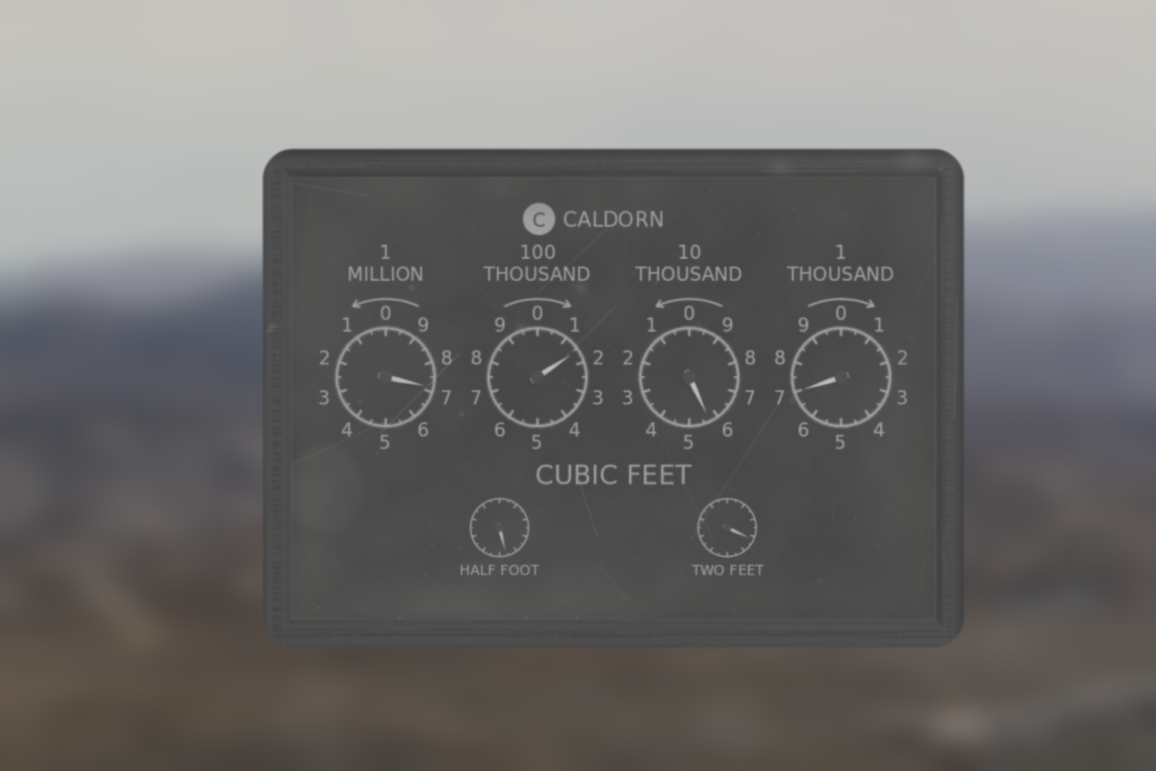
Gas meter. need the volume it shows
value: 715700 ft³
